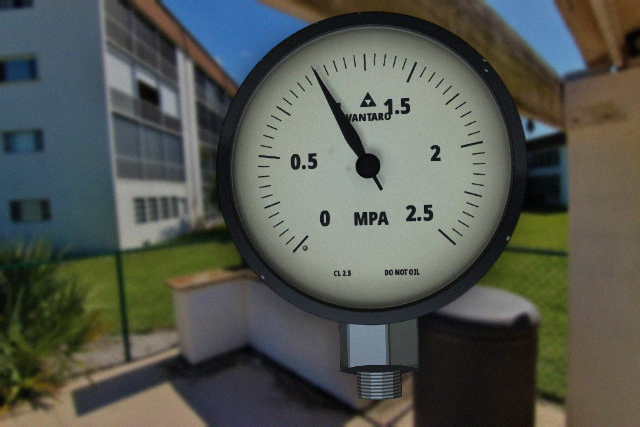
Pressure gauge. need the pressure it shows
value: 1 MPa
